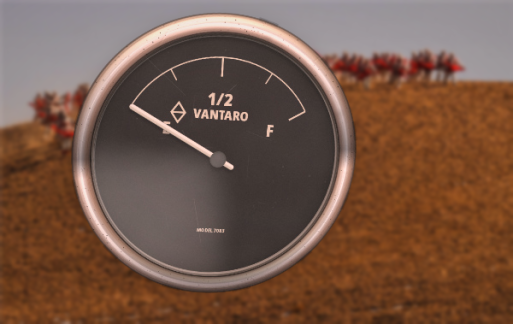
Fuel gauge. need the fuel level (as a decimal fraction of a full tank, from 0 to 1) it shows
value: 0
